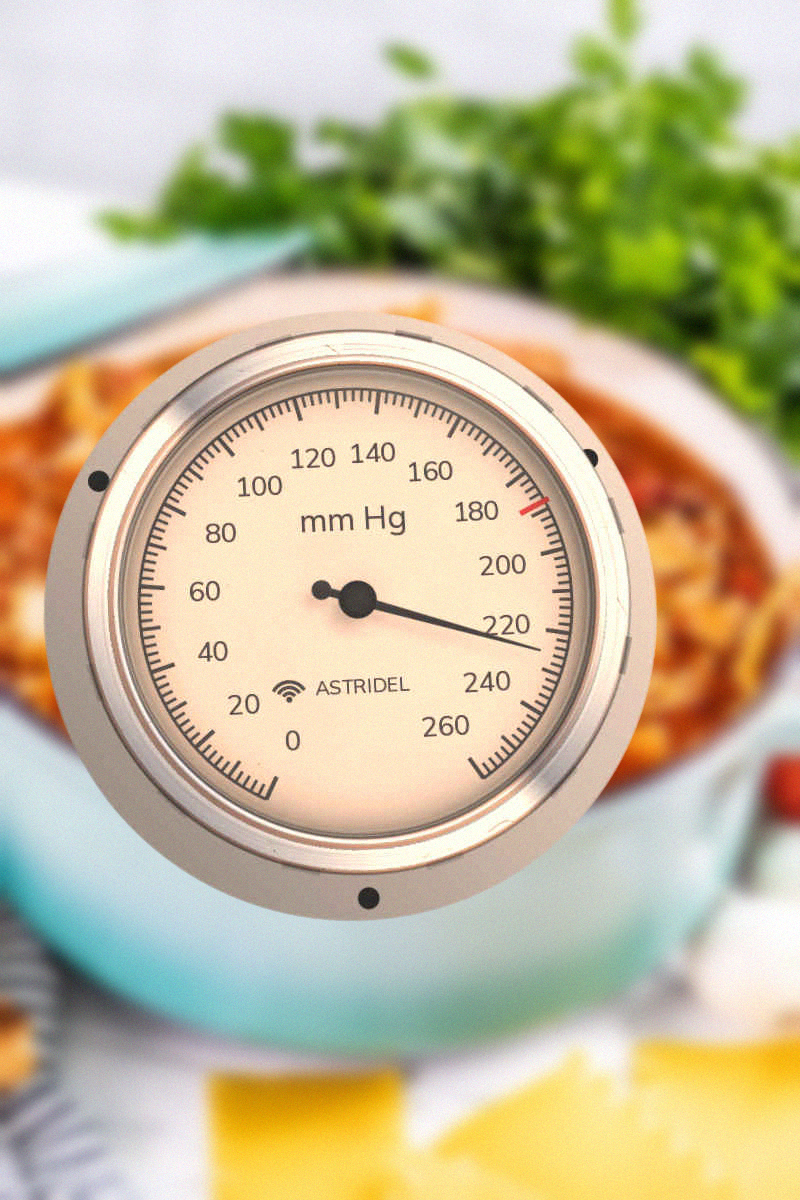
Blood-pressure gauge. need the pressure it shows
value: 226 mmHg
